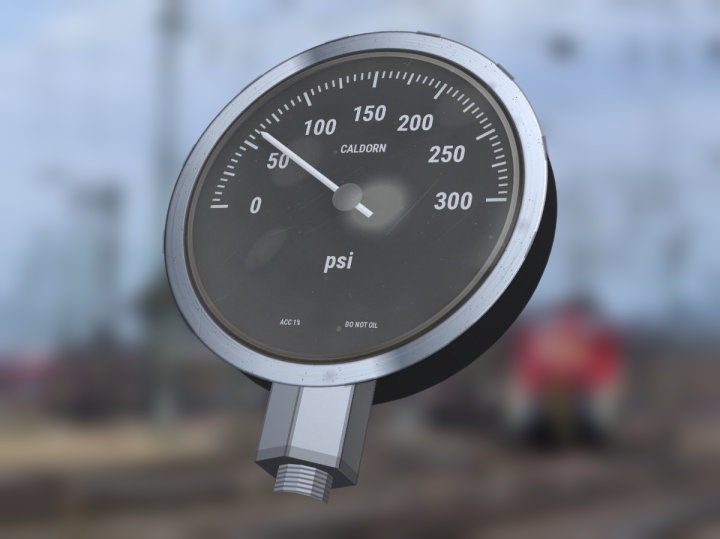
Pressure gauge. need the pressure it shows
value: 60 psi
